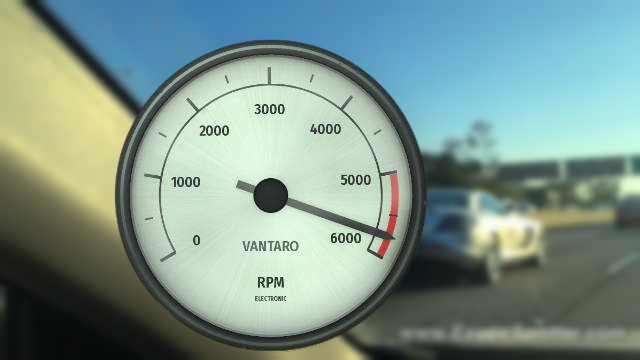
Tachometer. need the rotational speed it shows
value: 5750 rpm
